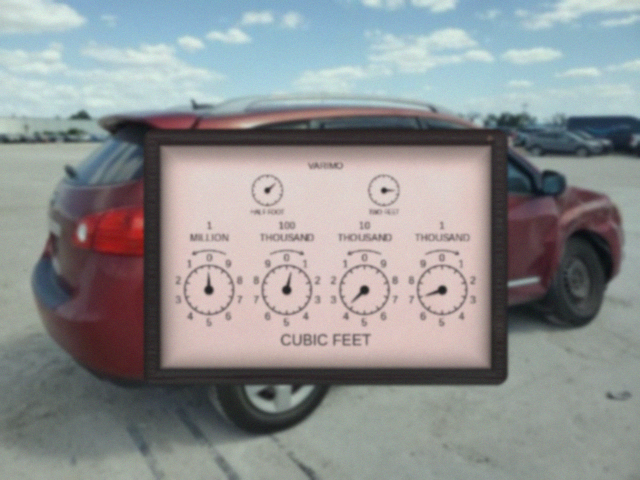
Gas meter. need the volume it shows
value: 3700 ft³
